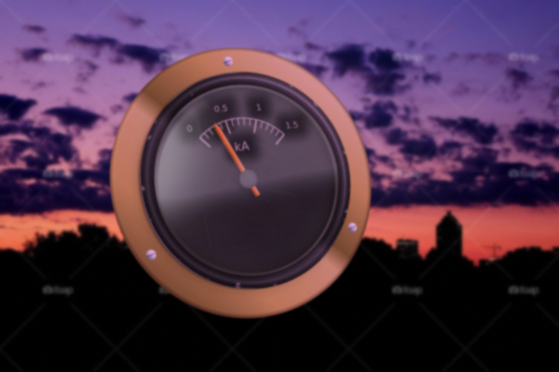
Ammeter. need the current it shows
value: 0.3 kA
